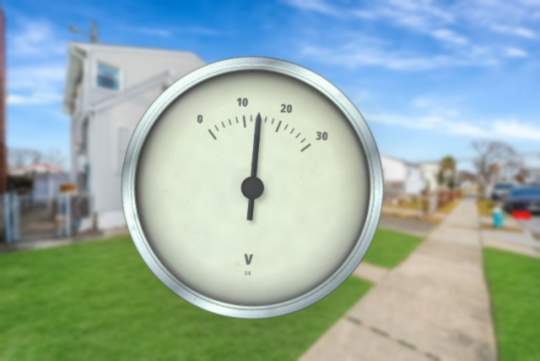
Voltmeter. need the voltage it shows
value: 14 V
